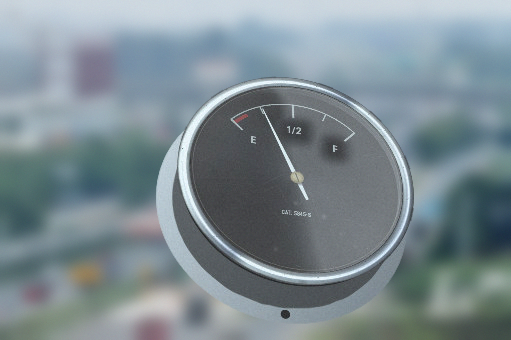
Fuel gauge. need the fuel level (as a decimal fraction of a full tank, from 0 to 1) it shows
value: 0.25
